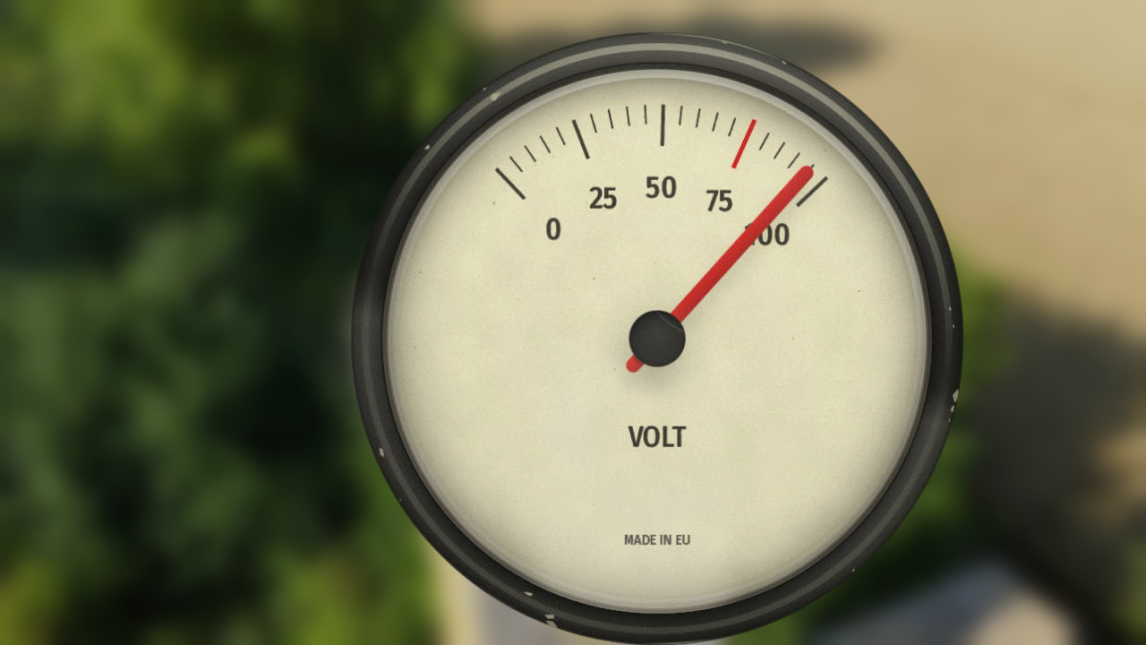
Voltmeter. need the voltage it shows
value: 95 V
